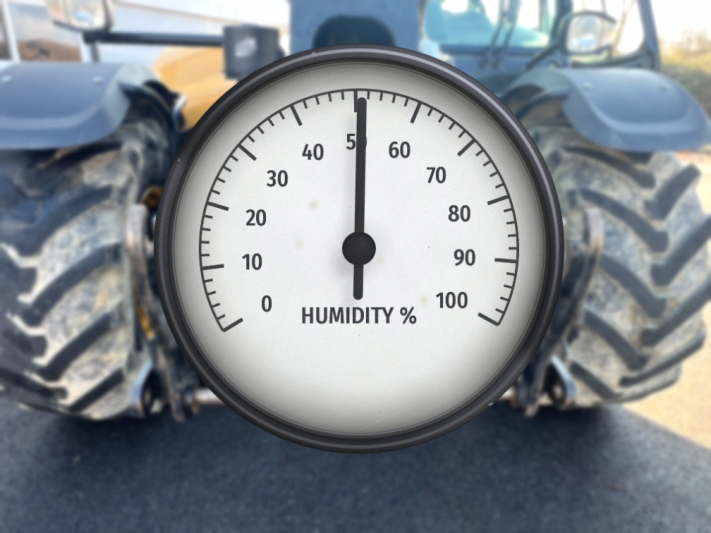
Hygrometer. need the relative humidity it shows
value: 51 %
